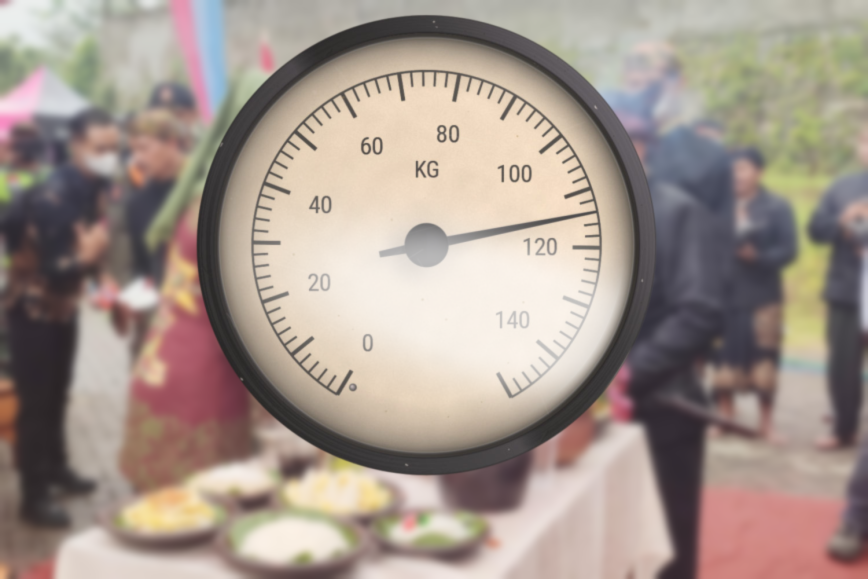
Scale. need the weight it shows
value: 114 kg
